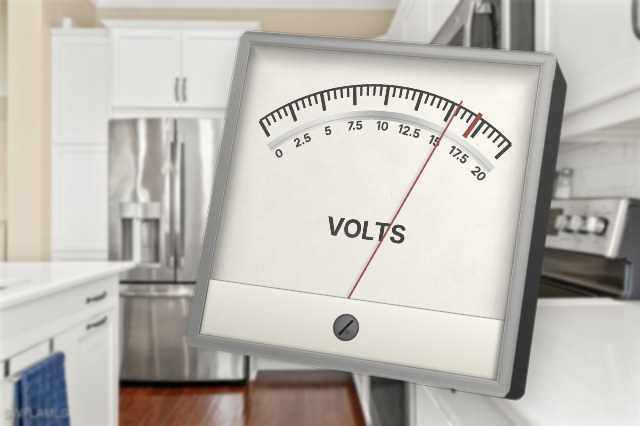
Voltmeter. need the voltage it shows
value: 15.5 V
